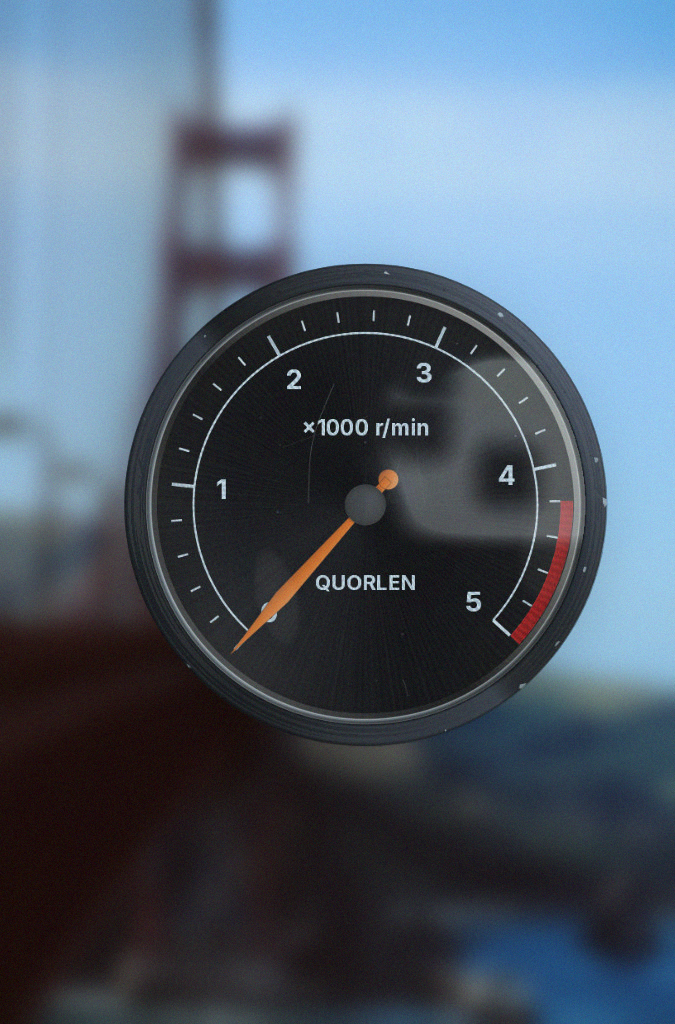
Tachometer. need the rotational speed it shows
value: 0 rpm
